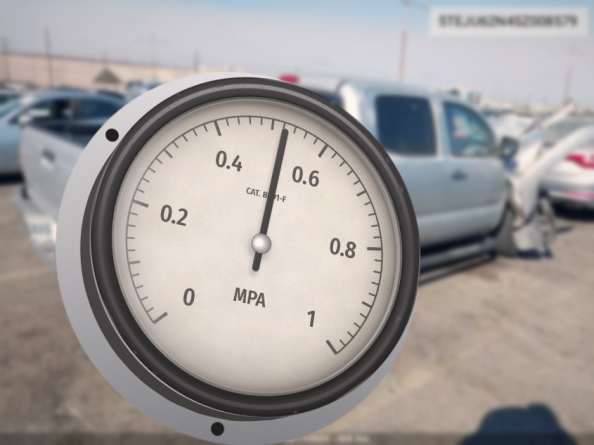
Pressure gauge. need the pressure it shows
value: 0.52 MPa
